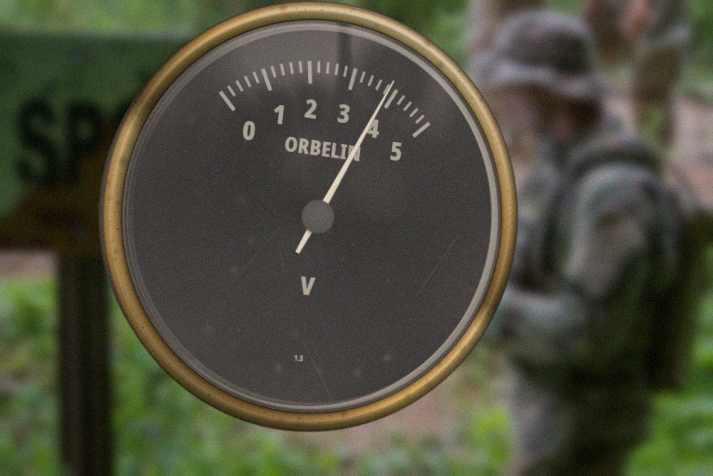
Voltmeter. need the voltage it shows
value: 3.8 V
